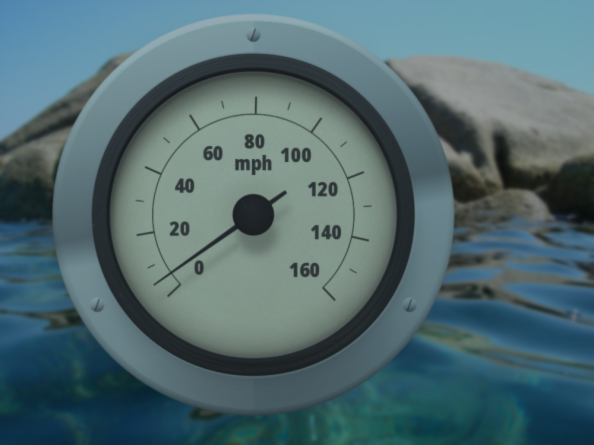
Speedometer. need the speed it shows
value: 5 mph
